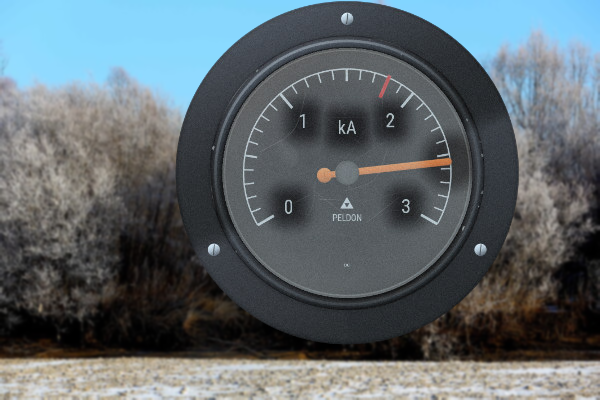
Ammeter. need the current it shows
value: 2.55 kA
